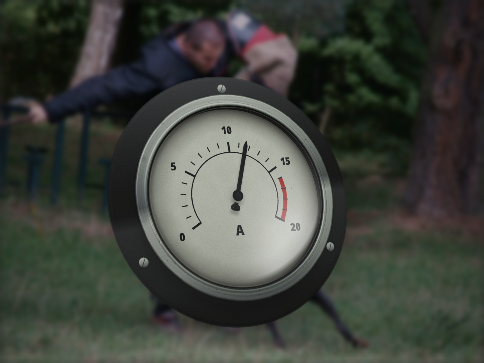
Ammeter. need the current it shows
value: 11.5 A
